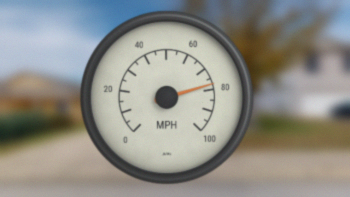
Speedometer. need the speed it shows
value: 77.5 mph
